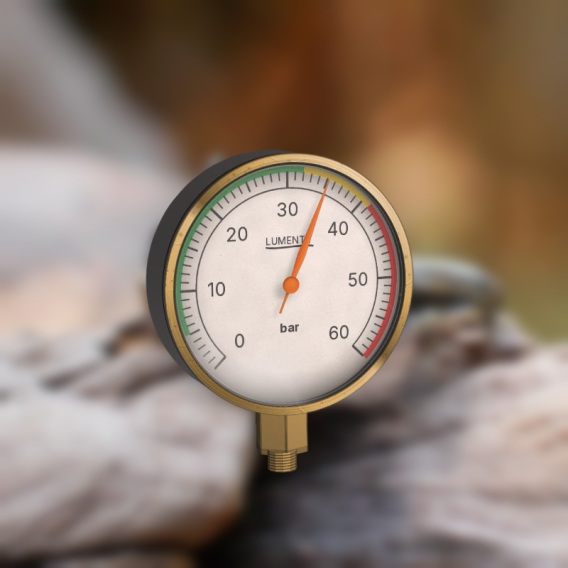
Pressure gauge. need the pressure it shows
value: 35 bar
